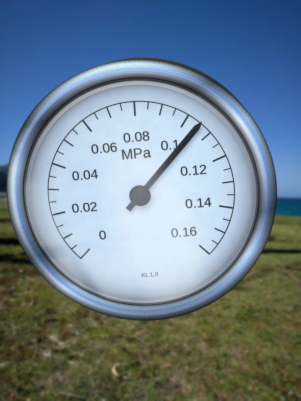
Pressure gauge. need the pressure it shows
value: 0.105 MPa
